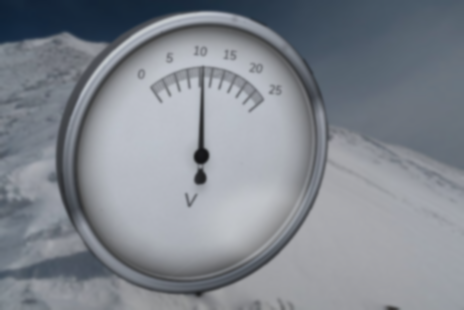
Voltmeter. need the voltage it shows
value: 10 V
